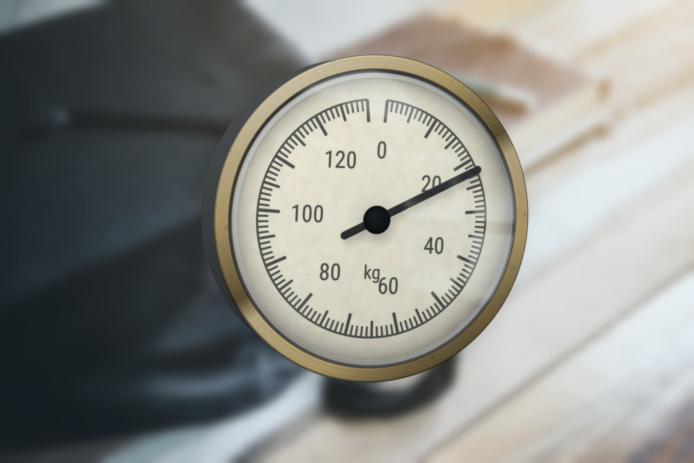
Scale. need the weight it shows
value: 22 kg
